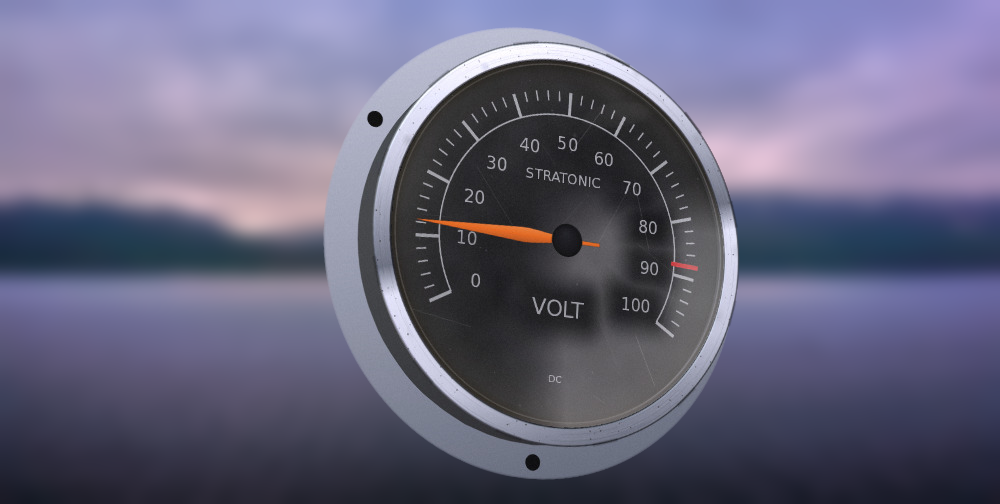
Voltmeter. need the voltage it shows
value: 12 V
